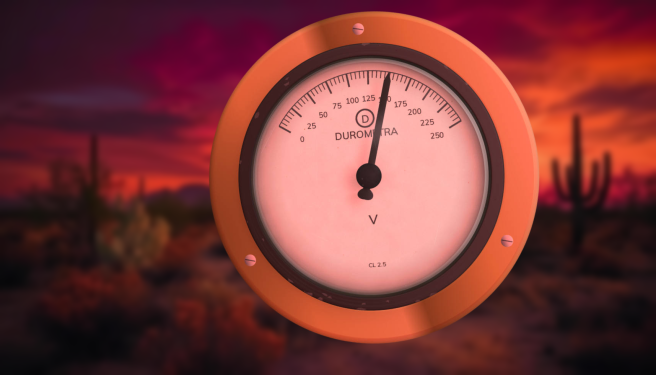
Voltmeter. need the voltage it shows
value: 150 V
